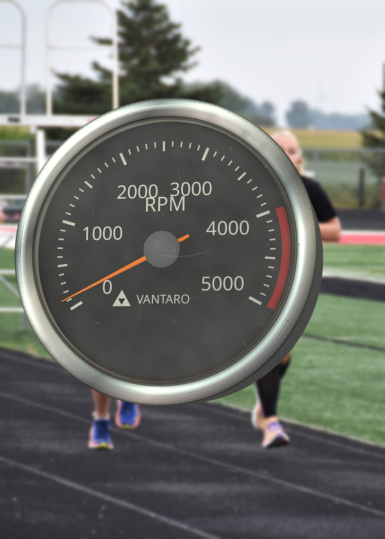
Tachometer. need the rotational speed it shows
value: 100 rpm
